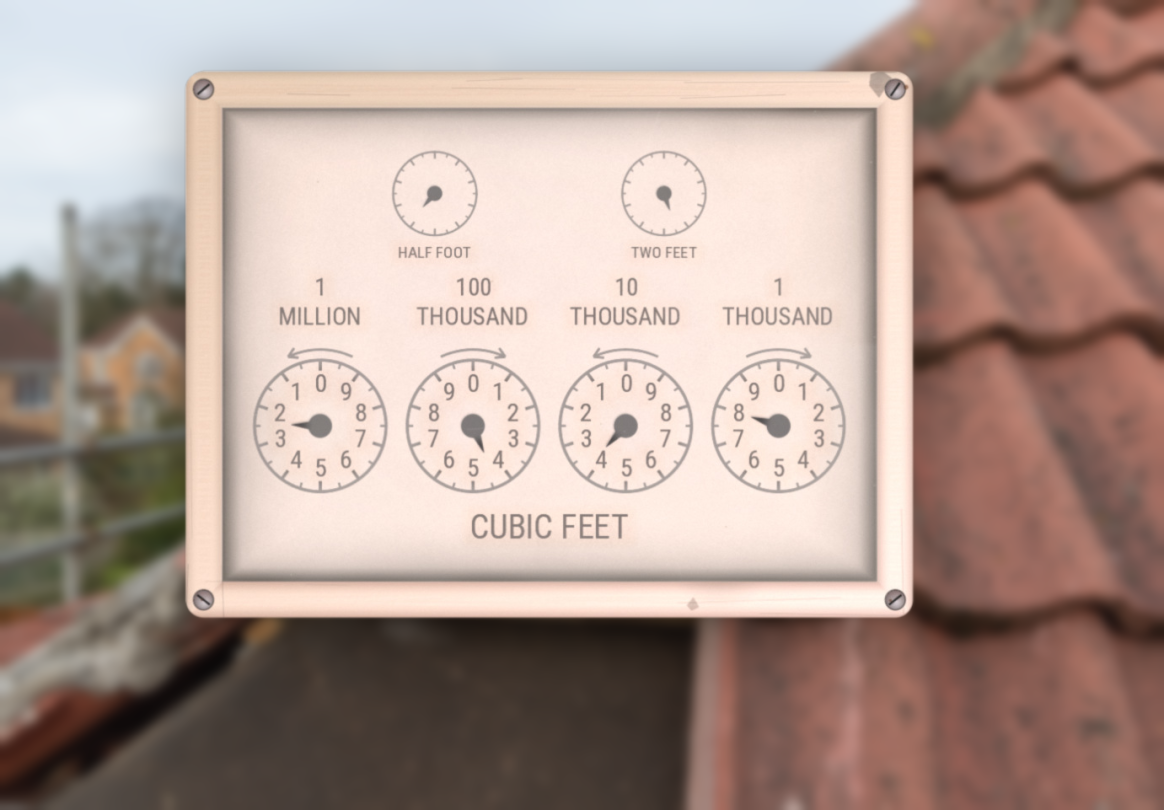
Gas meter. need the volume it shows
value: 243800 ft³
